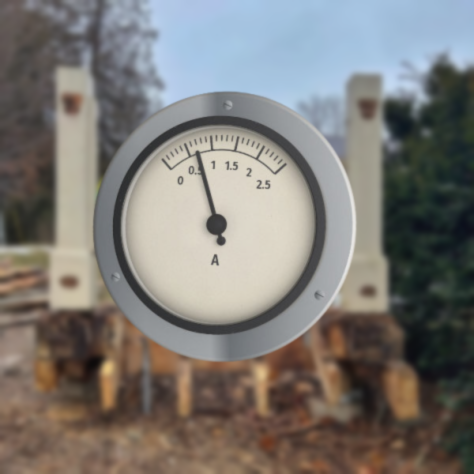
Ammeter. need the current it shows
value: 0.7 A
